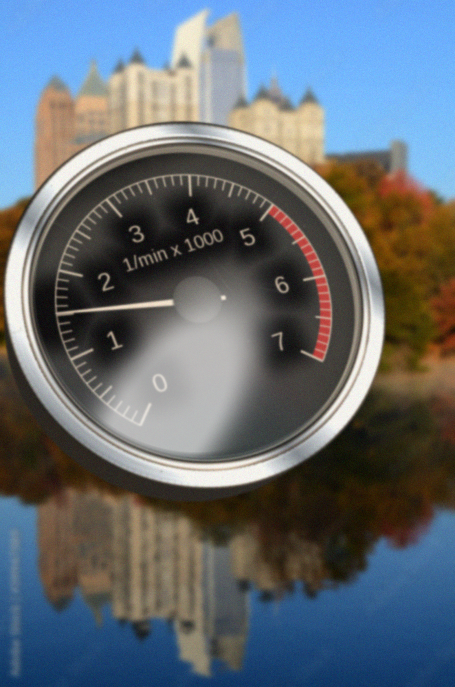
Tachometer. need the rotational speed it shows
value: 1500 rpm
